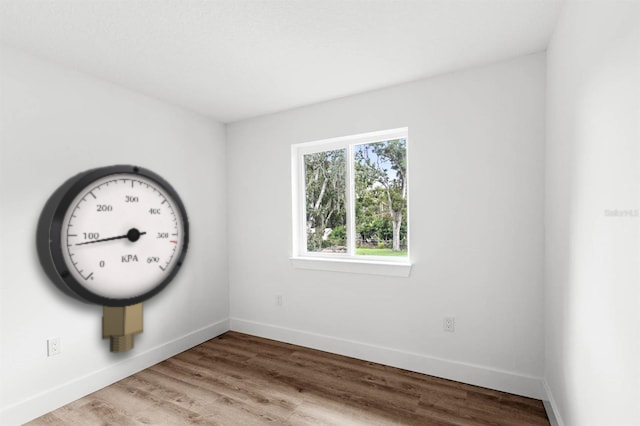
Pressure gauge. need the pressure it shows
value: 80 kPa
